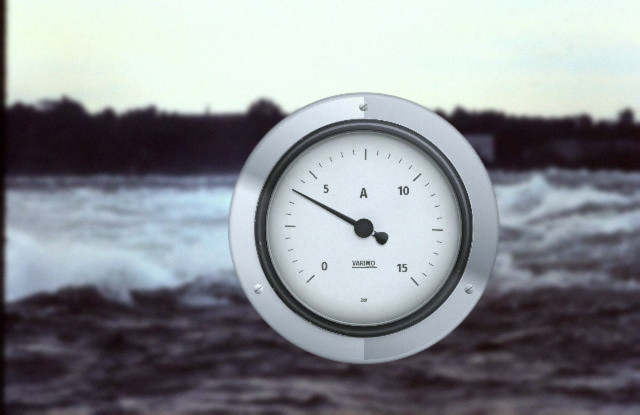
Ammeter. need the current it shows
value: 4 A
